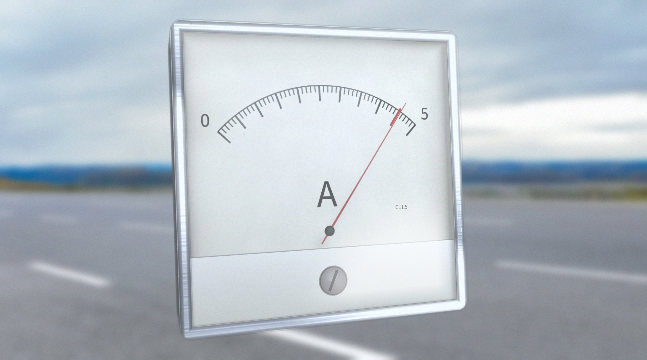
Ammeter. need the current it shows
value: 4.5 A
